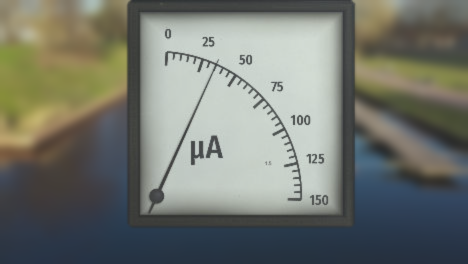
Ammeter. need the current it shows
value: 35 µA
